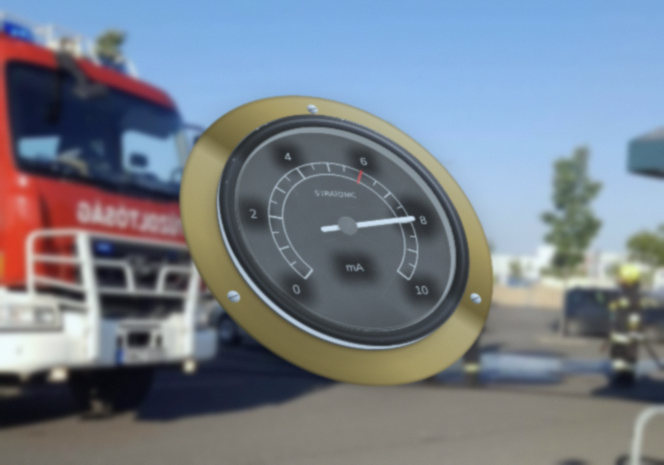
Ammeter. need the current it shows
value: 8 mA
